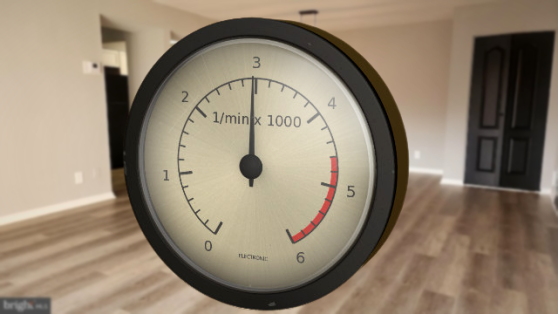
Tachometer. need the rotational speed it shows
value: 3000 rpm
